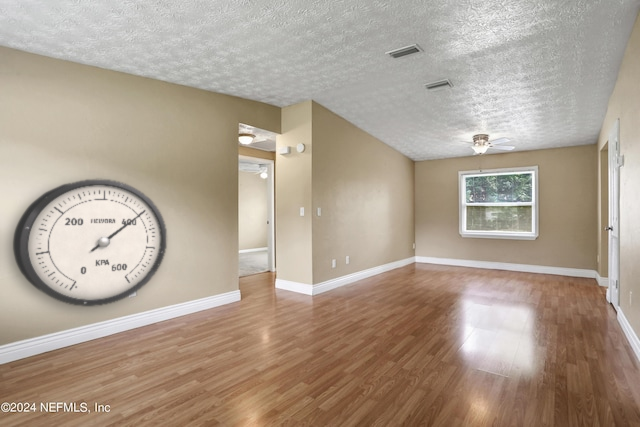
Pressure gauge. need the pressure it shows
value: 400 kPa
